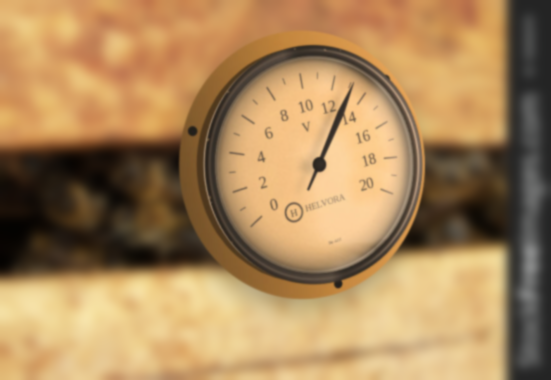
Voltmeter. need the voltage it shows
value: 13 V
